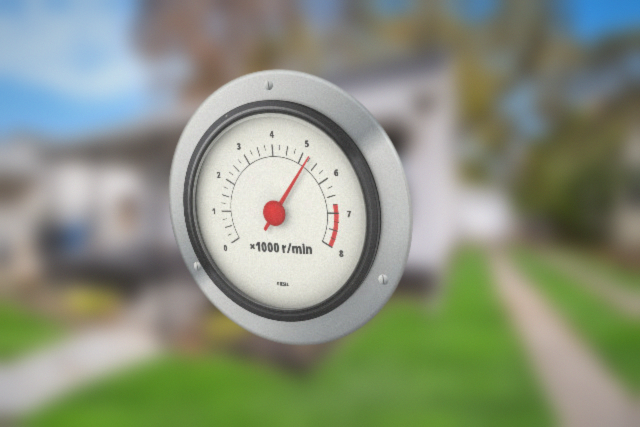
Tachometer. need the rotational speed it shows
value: 5250 rpm
